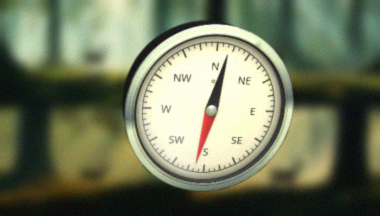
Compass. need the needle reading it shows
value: 190 °
